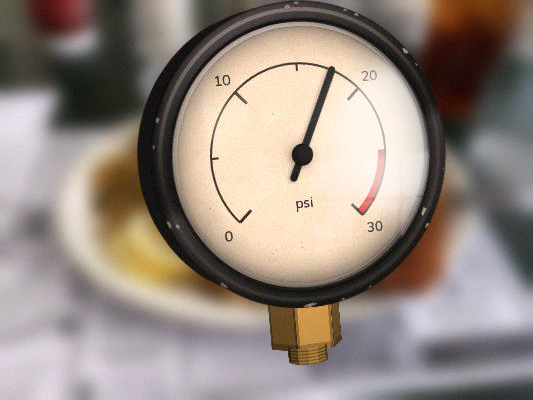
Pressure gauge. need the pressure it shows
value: 17.5 psi
